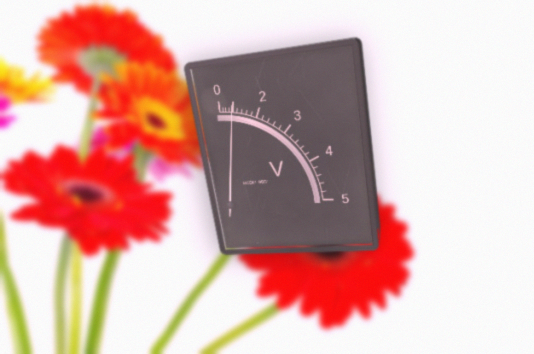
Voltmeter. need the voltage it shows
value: 1 V
